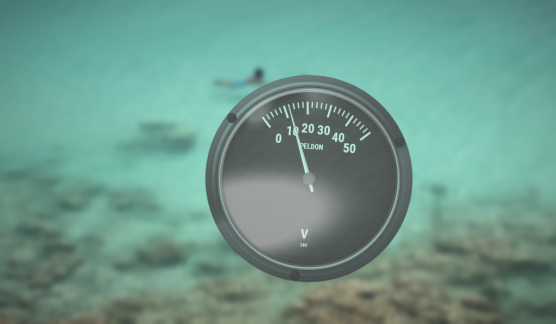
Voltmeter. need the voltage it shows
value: 12 V
